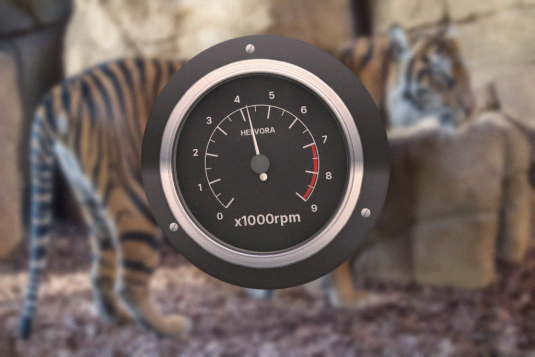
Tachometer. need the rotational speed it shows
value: 4250 rpm
